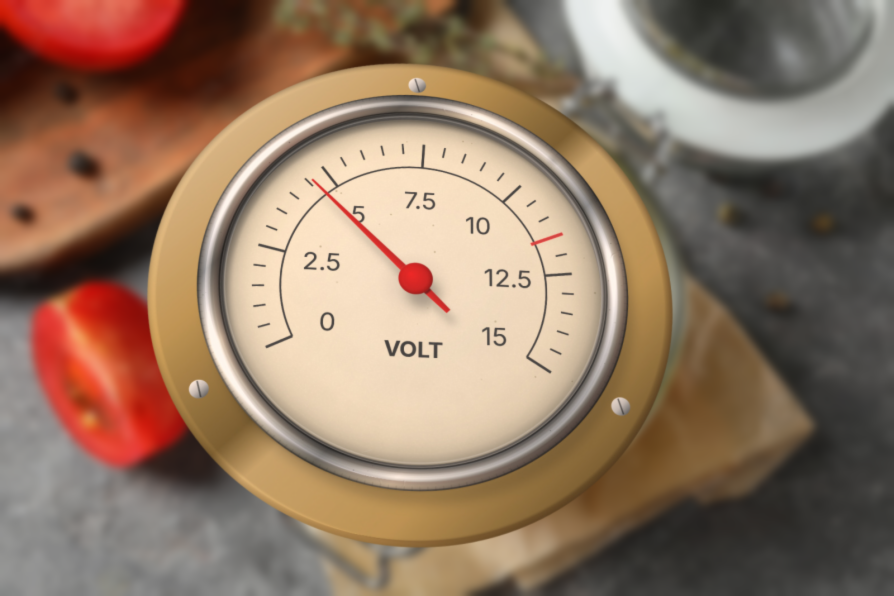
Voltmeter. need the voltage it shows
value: 4.5 V
